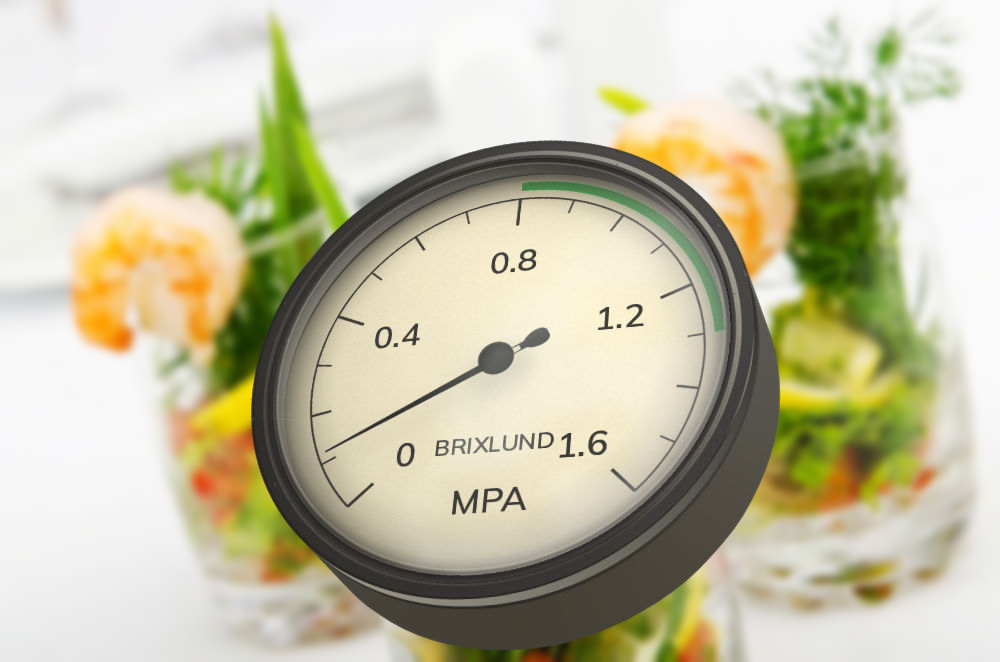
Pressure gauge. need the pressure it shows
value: 0.1 MPa
